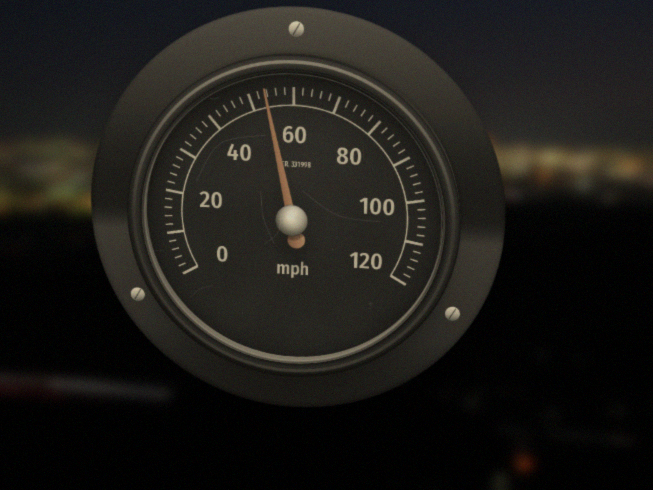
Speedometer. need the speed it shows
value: 54 mph
